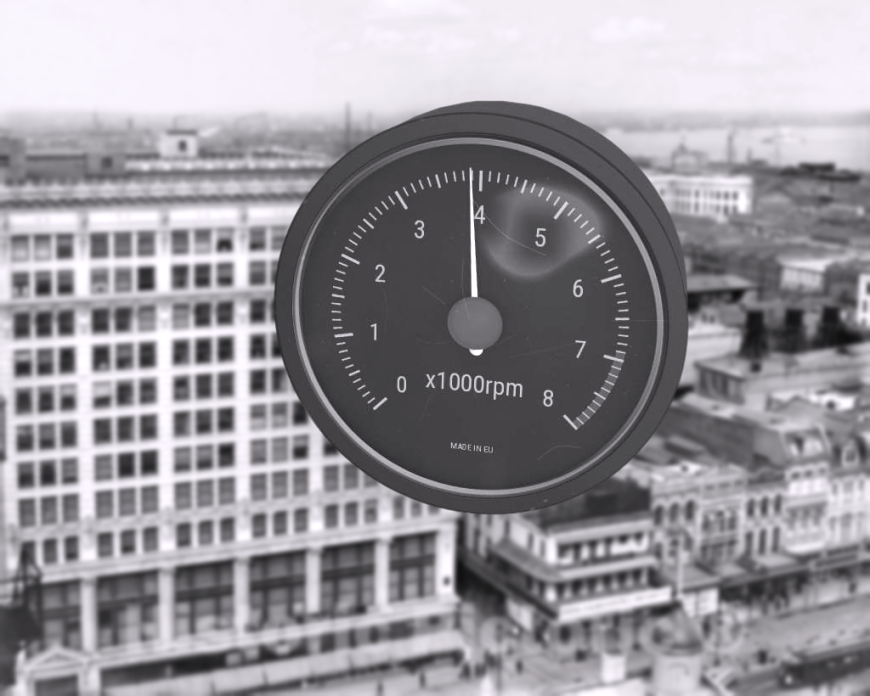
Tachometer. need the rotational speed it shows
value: 3900 rpm
